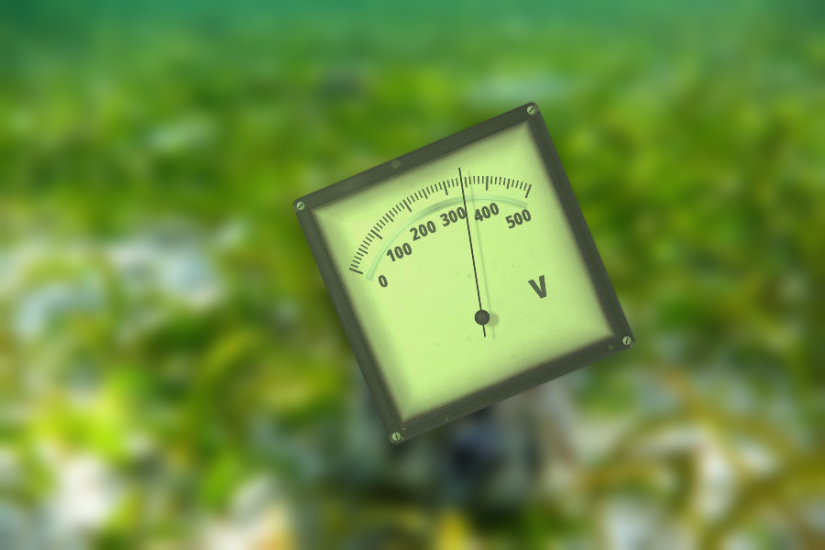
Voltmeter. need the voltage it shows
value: 340 V
